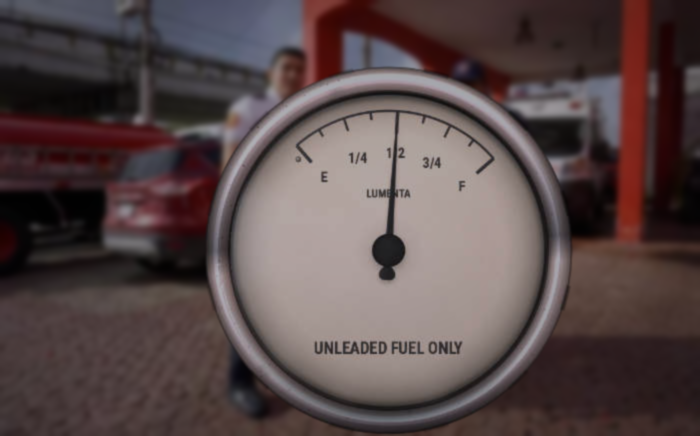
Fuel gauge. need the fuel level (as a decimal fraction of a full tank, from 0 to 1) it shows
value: 0.5
